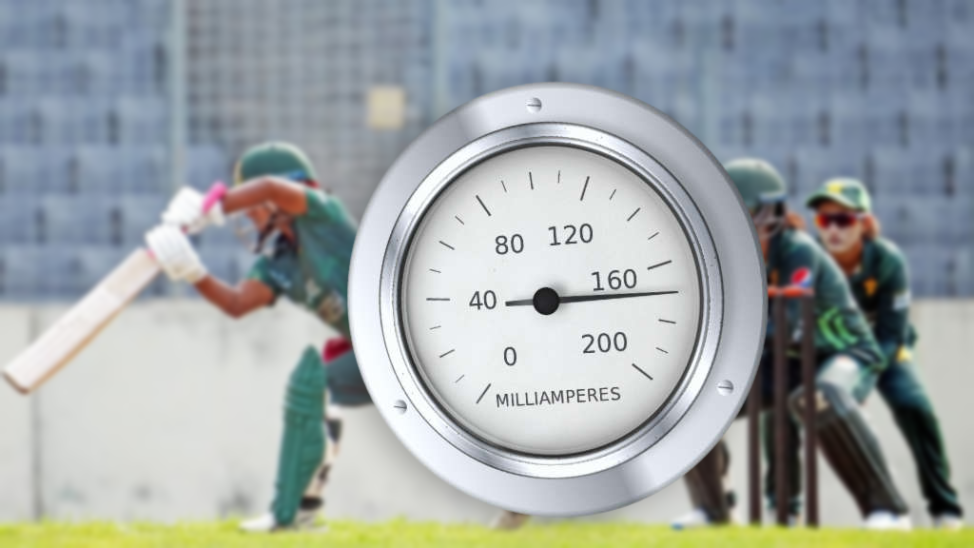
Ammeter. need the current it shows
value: 170 mA
